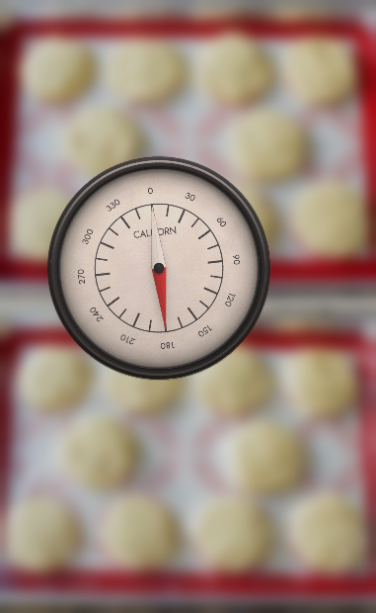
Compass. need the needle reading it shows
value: 180 °
